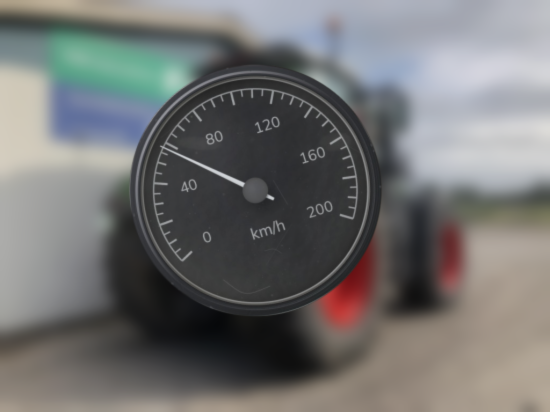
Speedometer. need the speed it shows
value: 57.5 km/h
